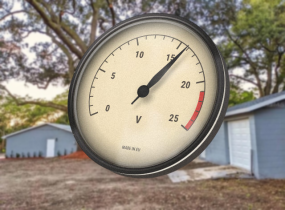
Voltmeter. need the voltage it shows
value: 16 V
